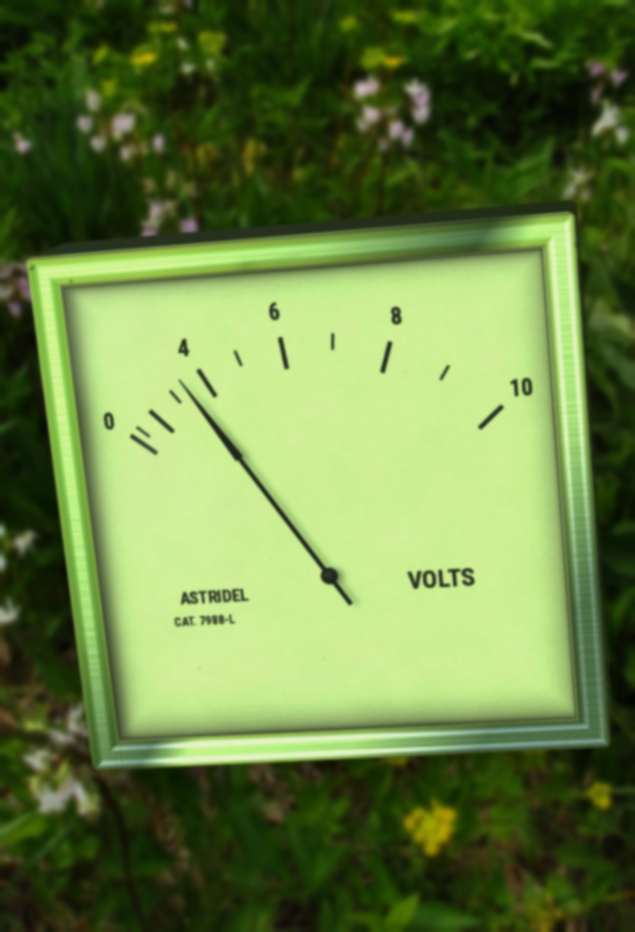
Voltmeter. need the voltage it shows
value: 3.5 V
